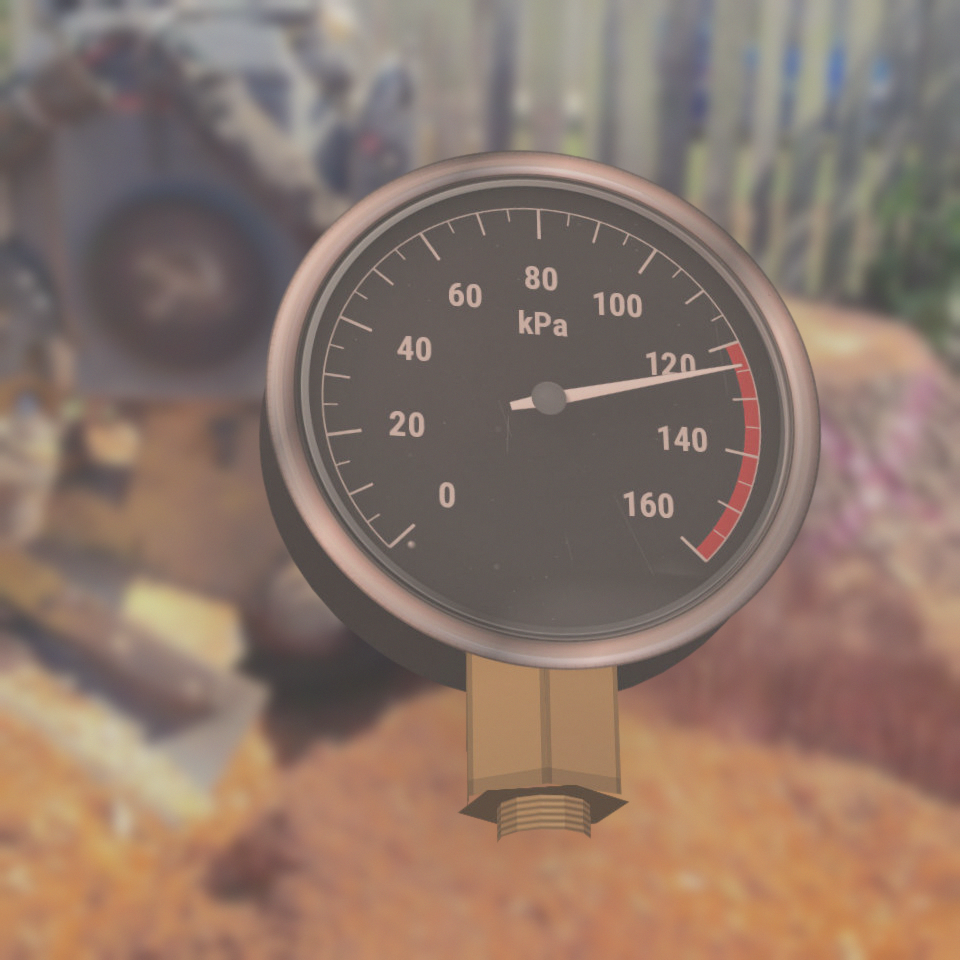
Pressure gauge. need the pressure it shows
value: 125 kPa
